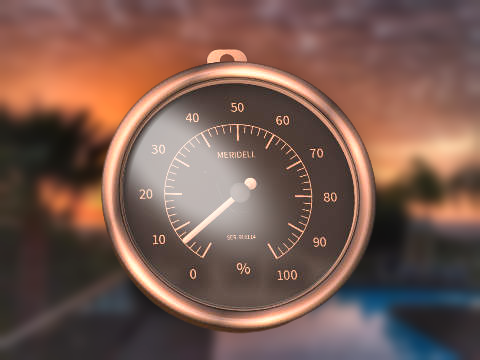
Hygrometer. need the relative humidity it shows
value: 6 %
